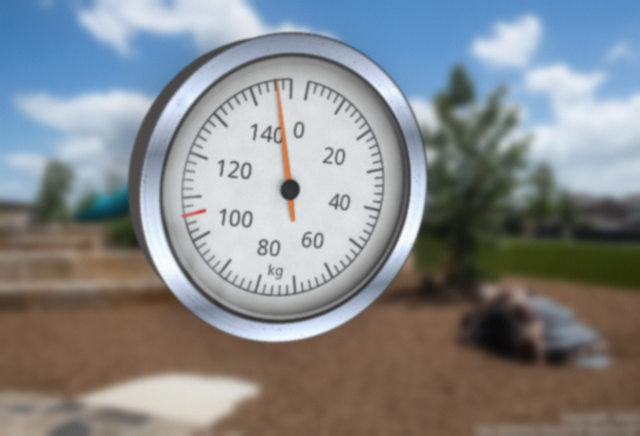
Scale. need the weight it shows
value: 146 kg
